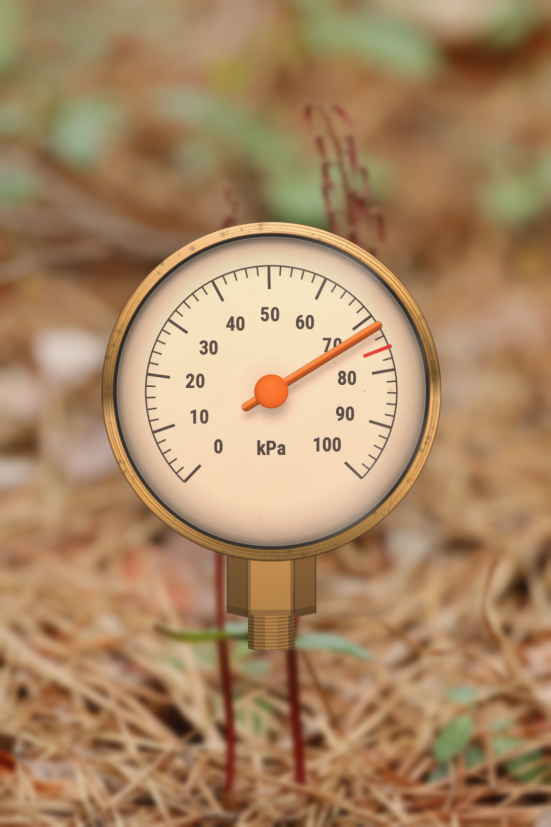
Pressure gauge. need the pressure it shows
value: 72 kPa
